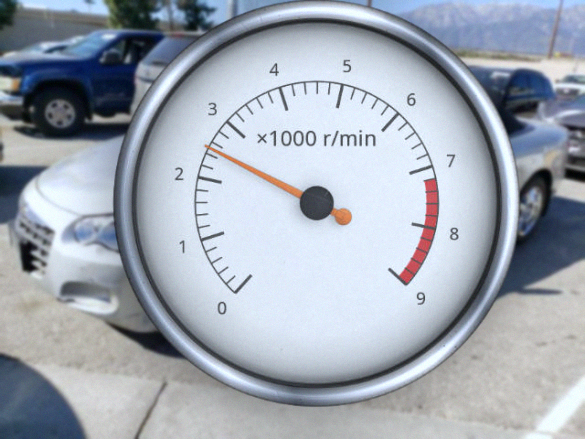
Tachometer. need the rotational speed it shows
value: 2500 rpm
